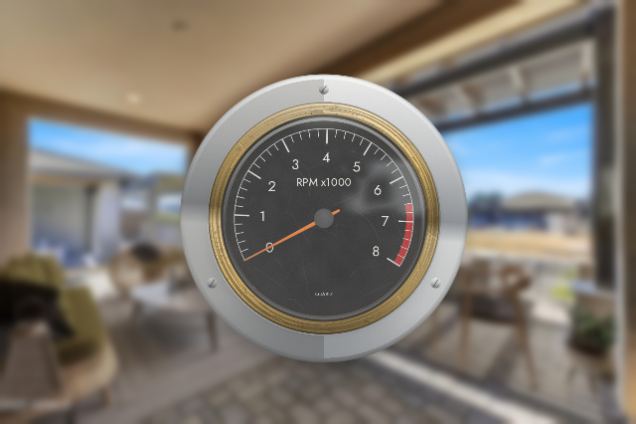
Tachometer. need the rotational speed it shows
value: 0 rpm
